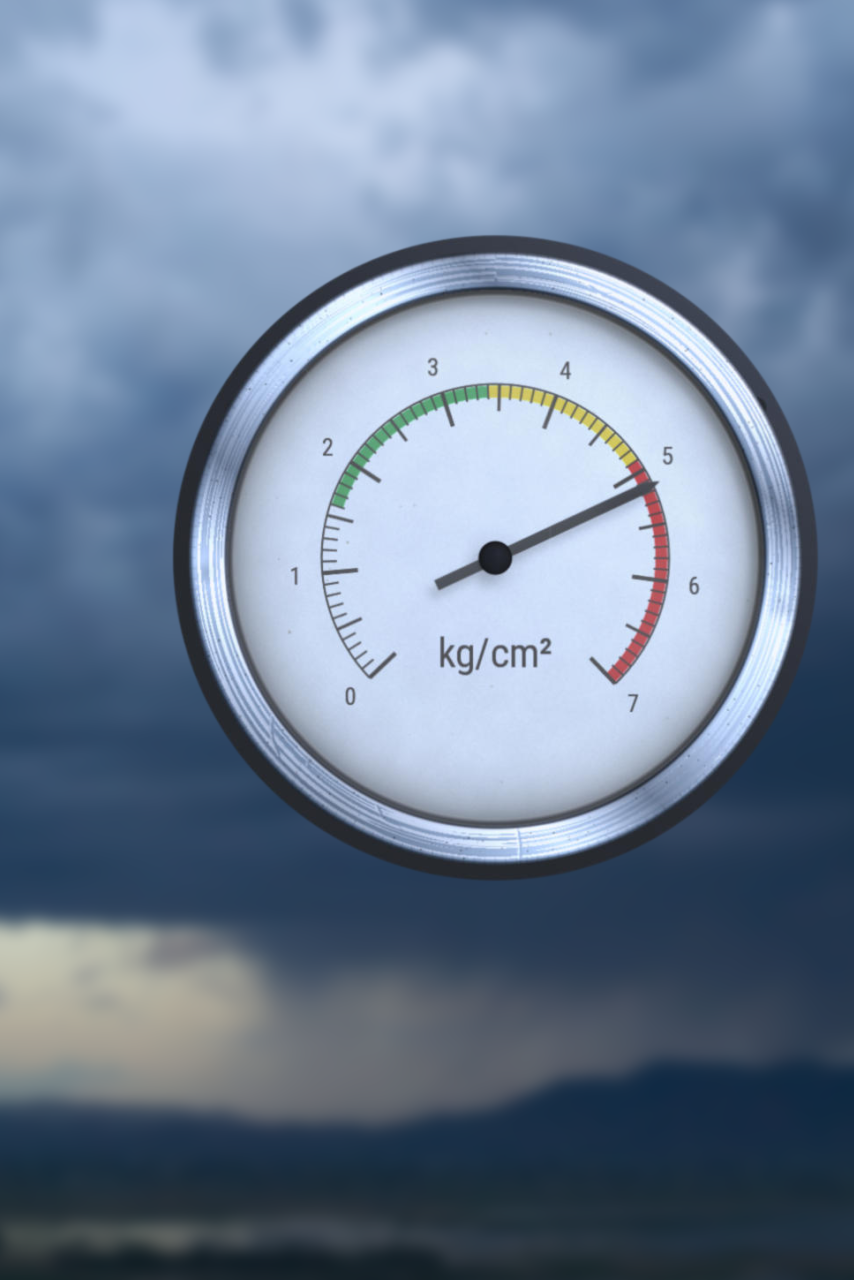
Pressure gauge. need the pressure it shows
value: 5.15 kg/cm²
